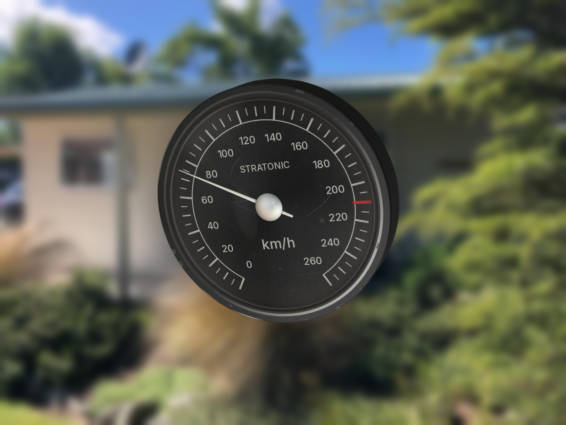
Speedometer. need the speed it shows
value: 75 km/h
